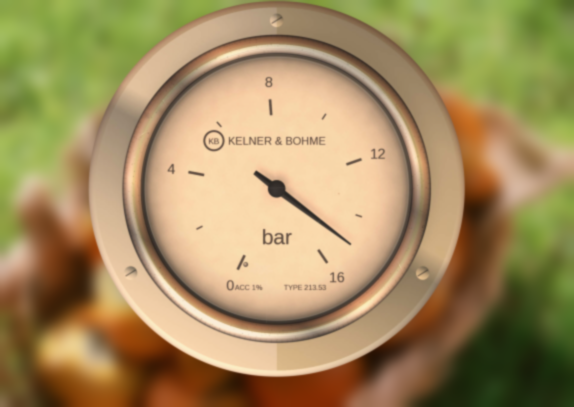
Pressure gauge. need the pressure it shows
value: 15 bar
